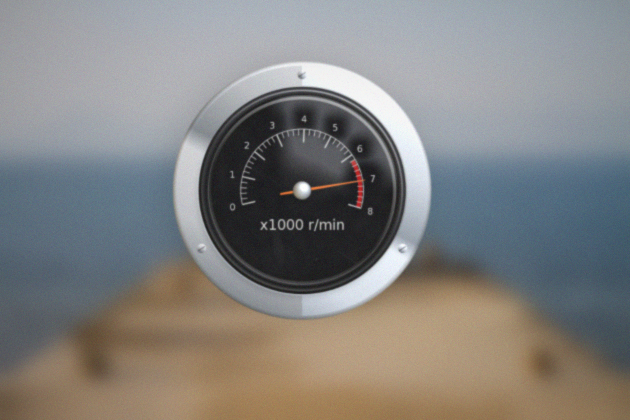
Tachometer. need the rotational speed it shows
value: 7000 rpm
